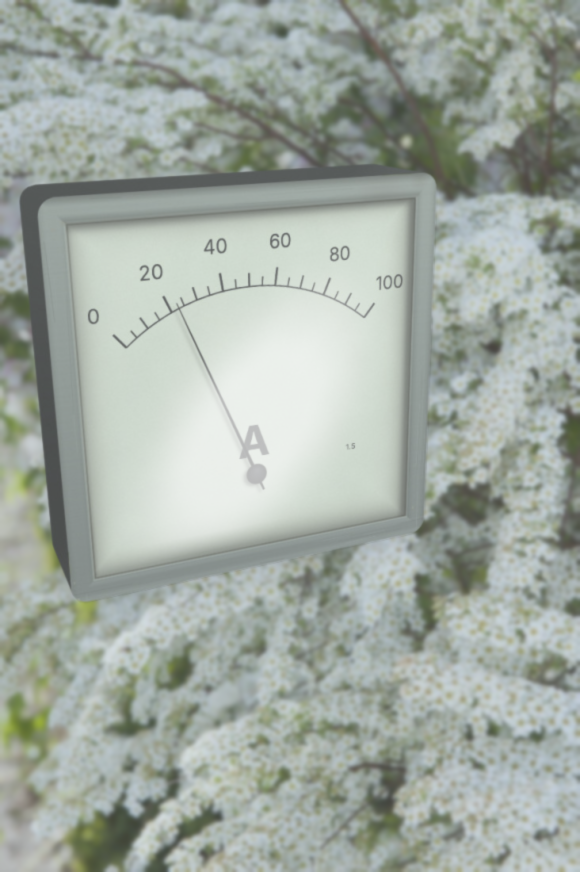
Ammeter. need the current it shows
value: 22.5 A
